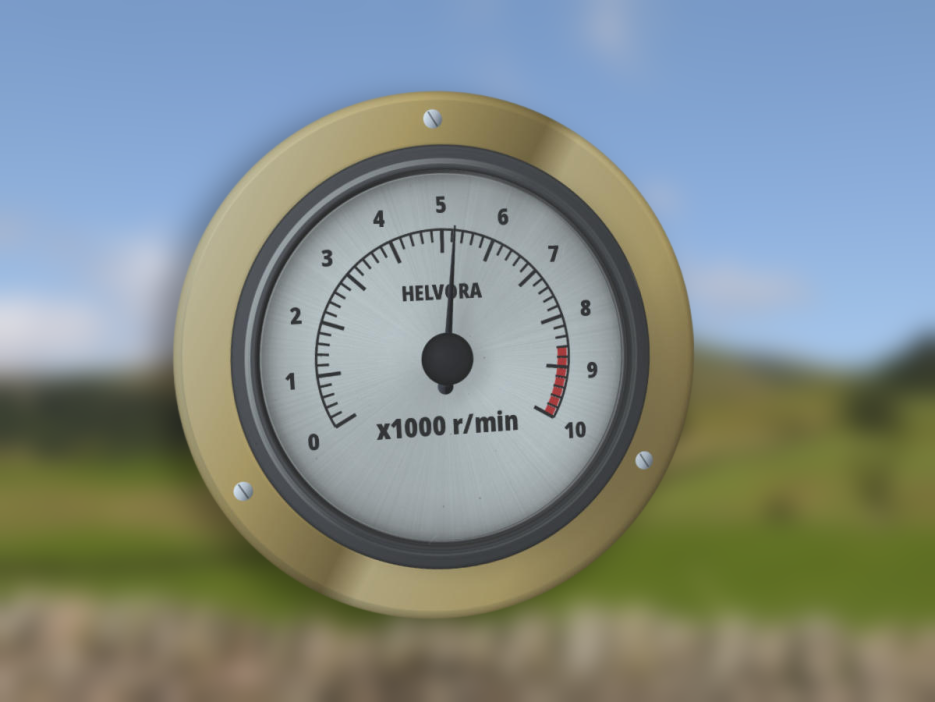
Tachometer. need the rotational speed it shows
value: 5200 rpm
